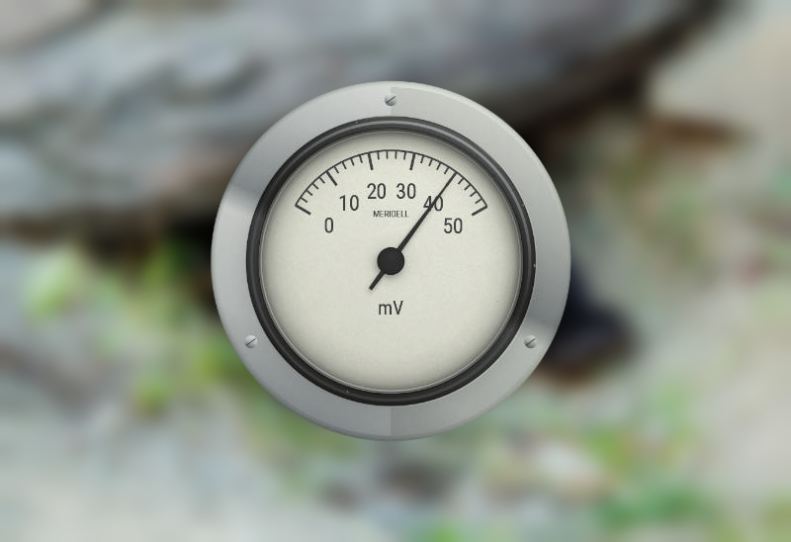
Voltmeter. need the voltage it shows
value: 40 mV
